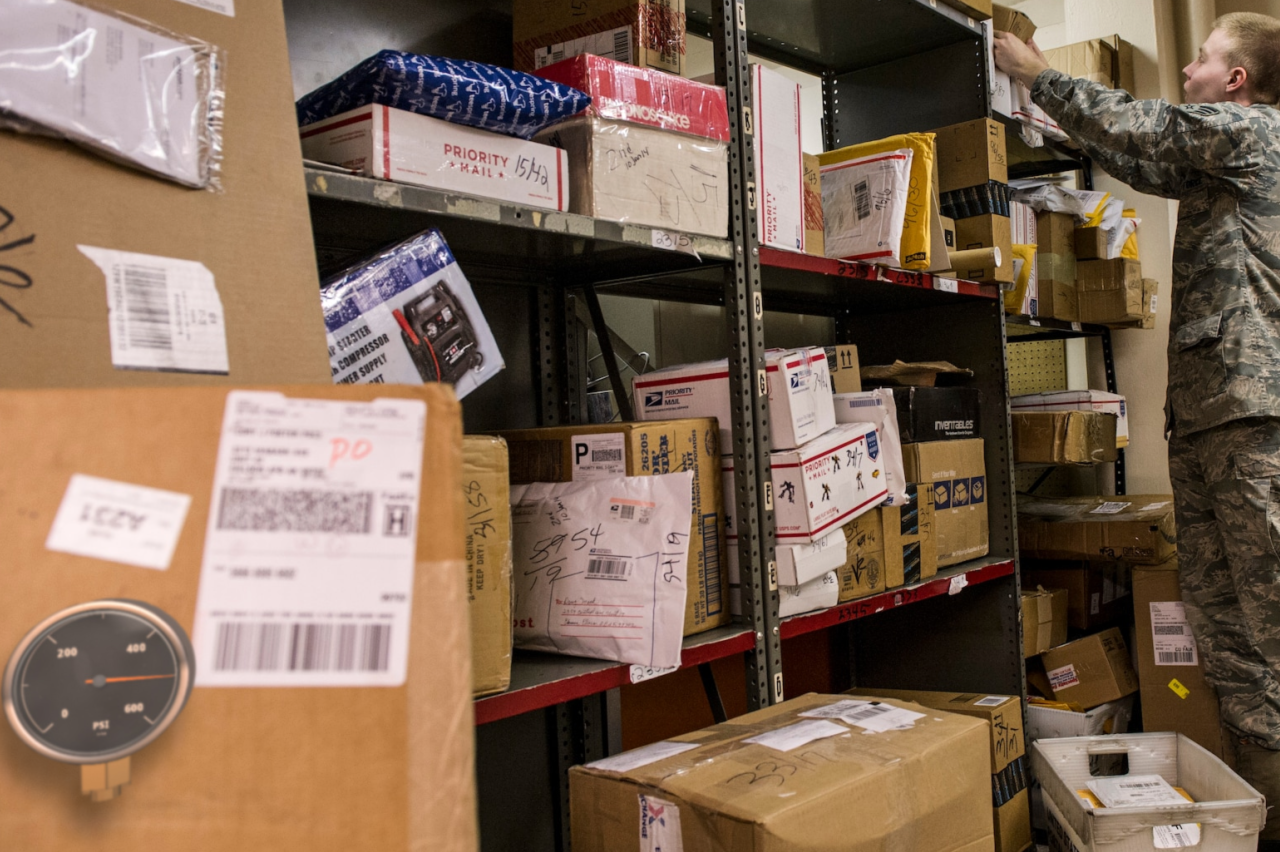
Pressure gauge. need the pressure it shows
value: 500 psi
